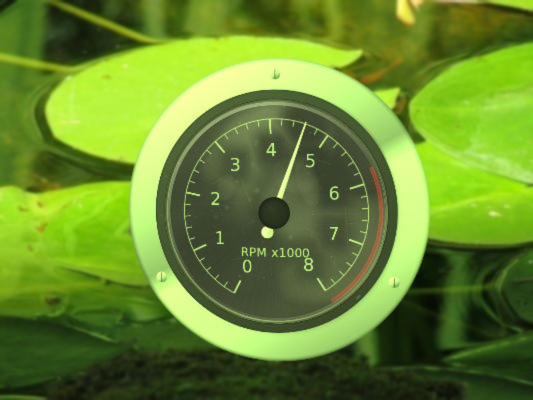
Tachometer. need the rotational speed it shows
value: 4600 rpm
